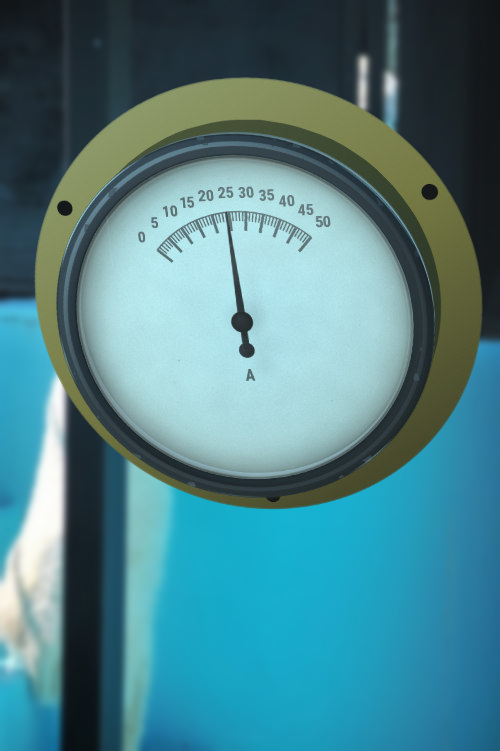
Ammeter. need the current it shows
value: 25 A
